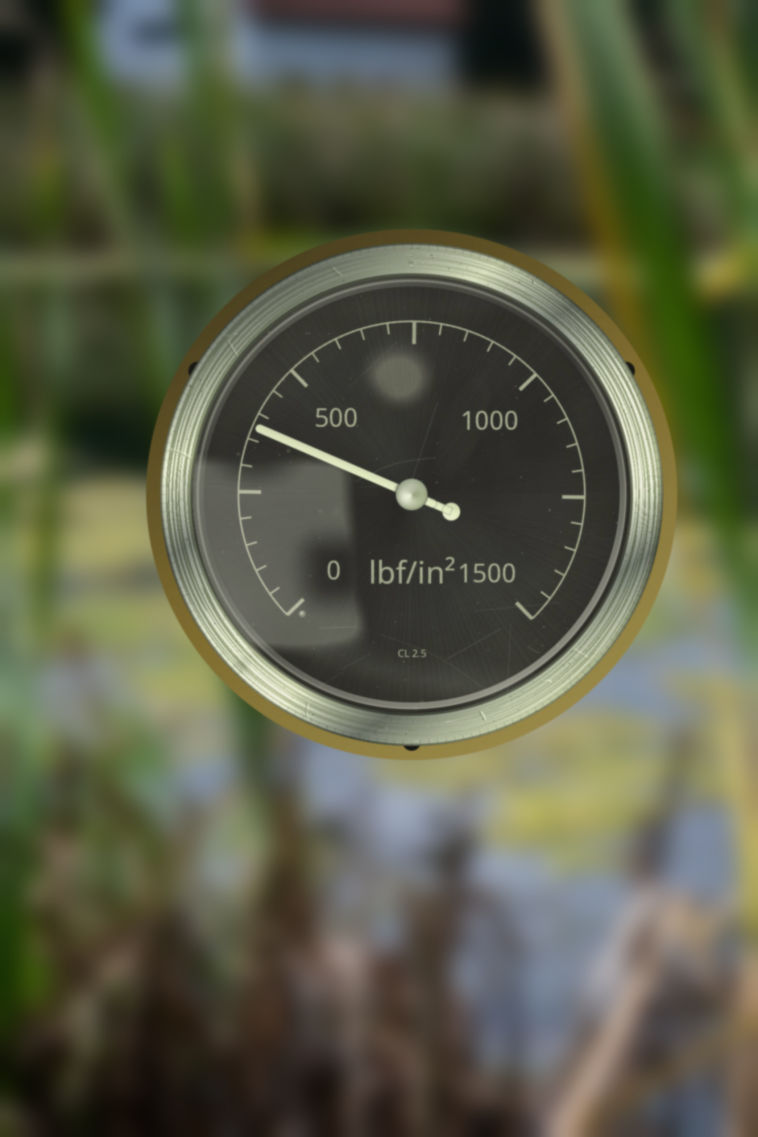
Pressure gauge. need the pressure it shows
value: 375 psi
